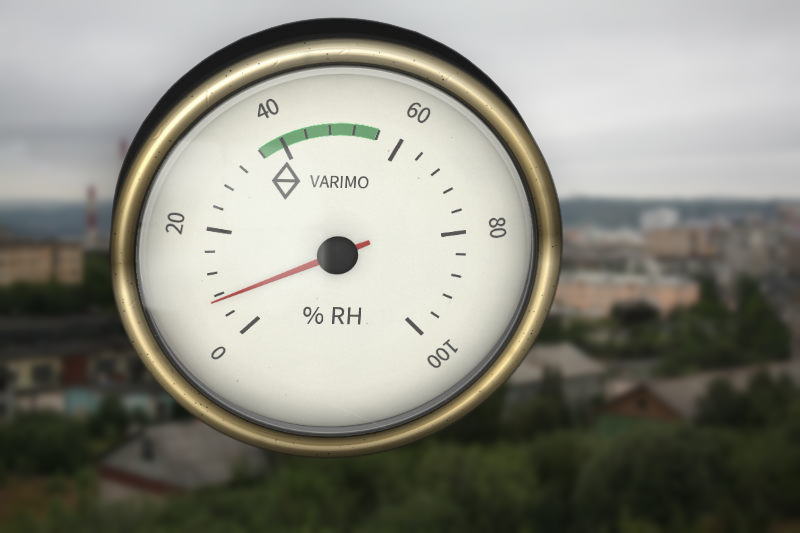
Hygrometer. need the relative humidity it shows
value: 8 %
